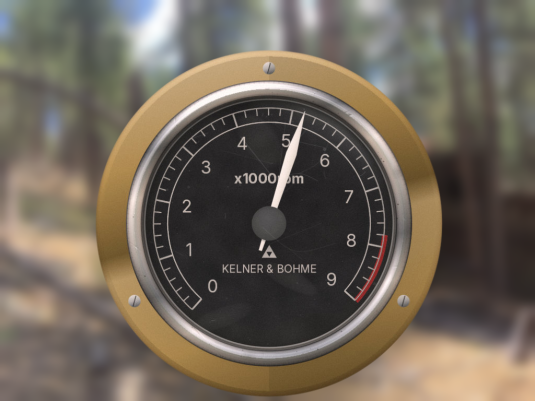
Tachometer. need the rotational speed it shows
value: 5200 rpm
